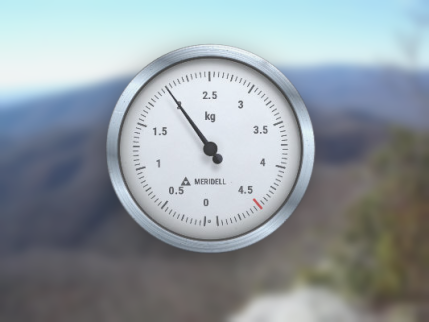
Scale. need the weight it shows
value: 2 kg
